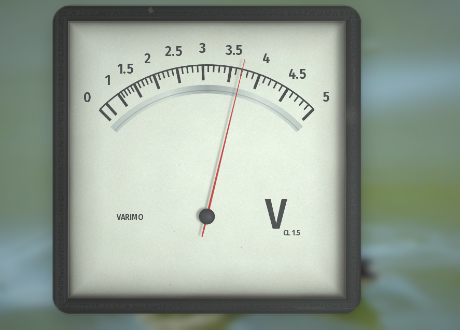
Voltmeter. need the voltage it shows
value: 3.7 V
